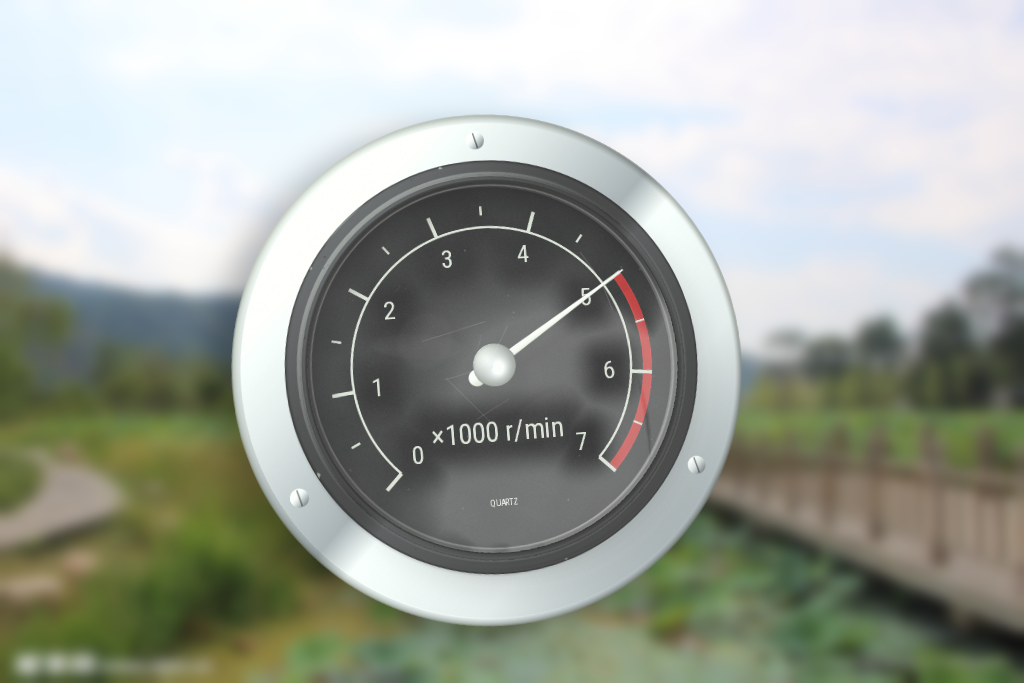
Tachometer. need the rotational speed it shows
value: 5000 rpm
